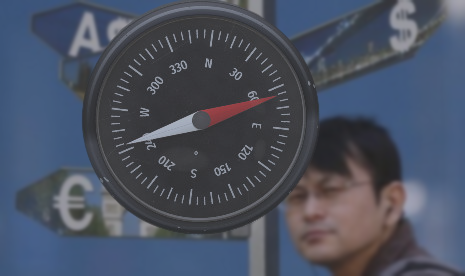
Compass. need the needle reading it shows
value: 65 °
